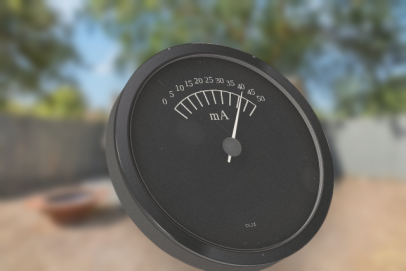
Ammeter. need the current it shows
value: 40 mA
